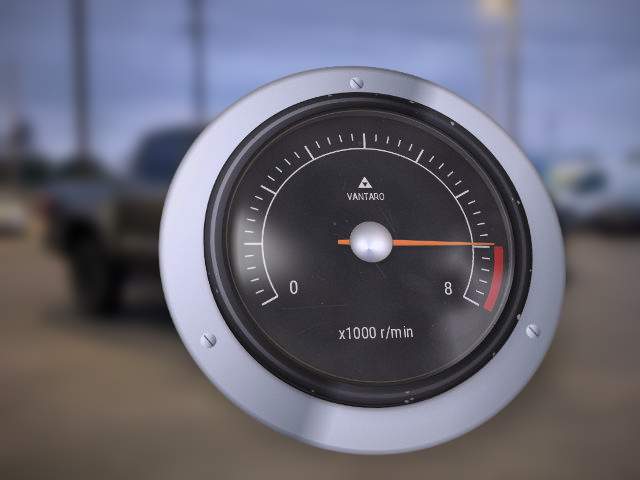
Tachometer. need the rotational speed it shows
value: 7000 rpm
